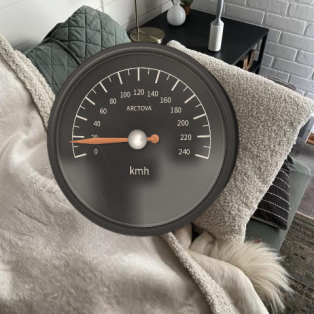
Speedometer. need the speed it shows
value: 15 km/h
